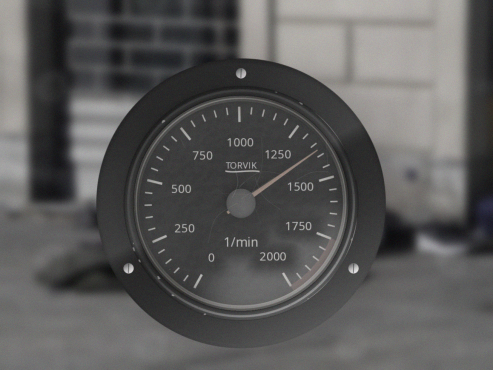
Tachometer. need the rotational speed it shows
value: 1375 rpm
